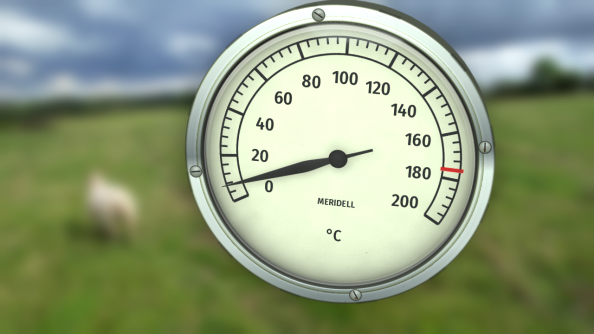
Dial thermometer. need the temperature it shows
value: 8 °C
